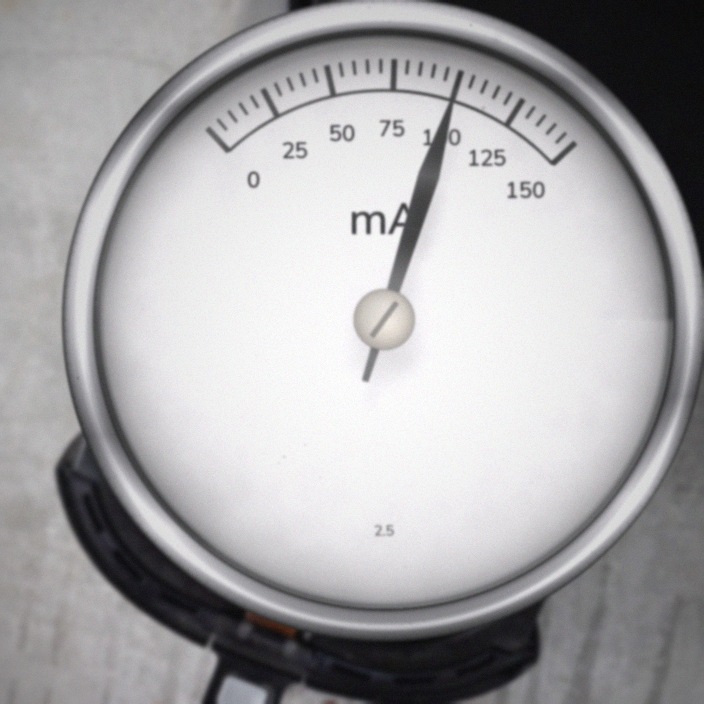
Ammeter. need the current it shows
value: 100 mA
